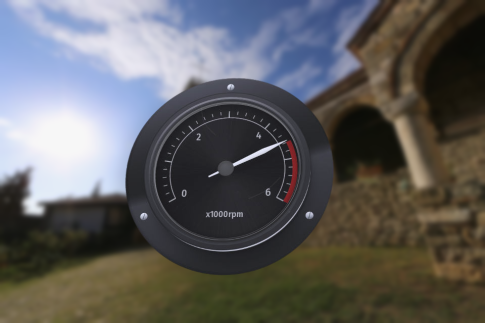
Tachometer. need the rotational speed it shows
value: 4600 rpm
